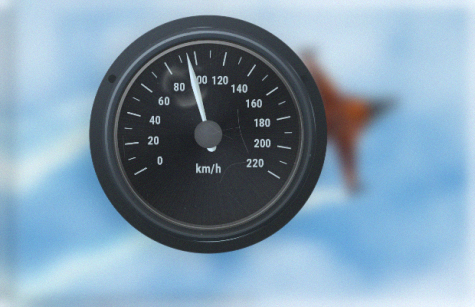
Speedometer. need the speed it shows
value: 95 km/h
